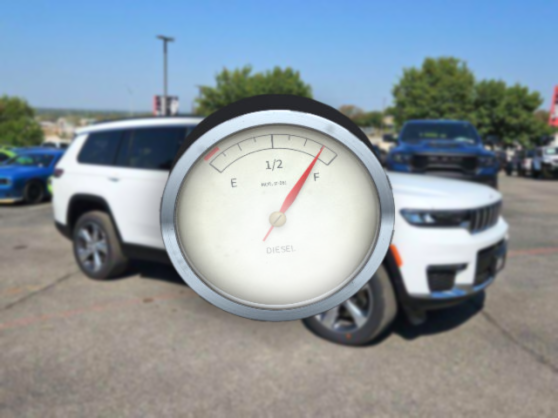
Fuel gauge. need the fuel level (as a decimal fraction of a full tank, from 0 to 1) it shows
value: 0.875
